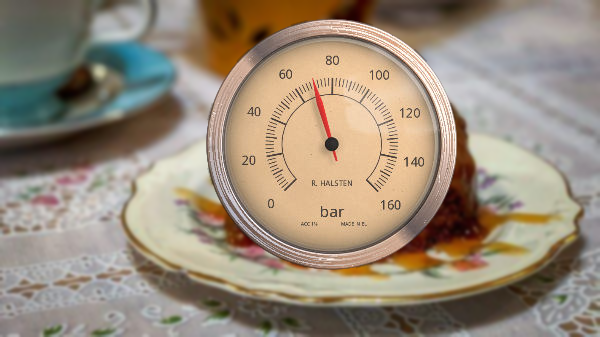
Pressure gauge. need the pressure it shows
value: 70 bar
